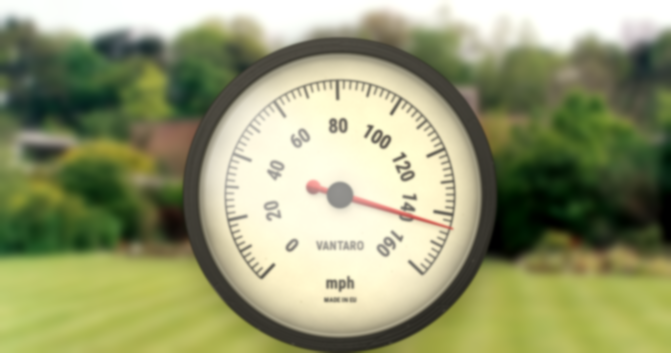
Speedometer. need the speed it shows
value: 144 mph
